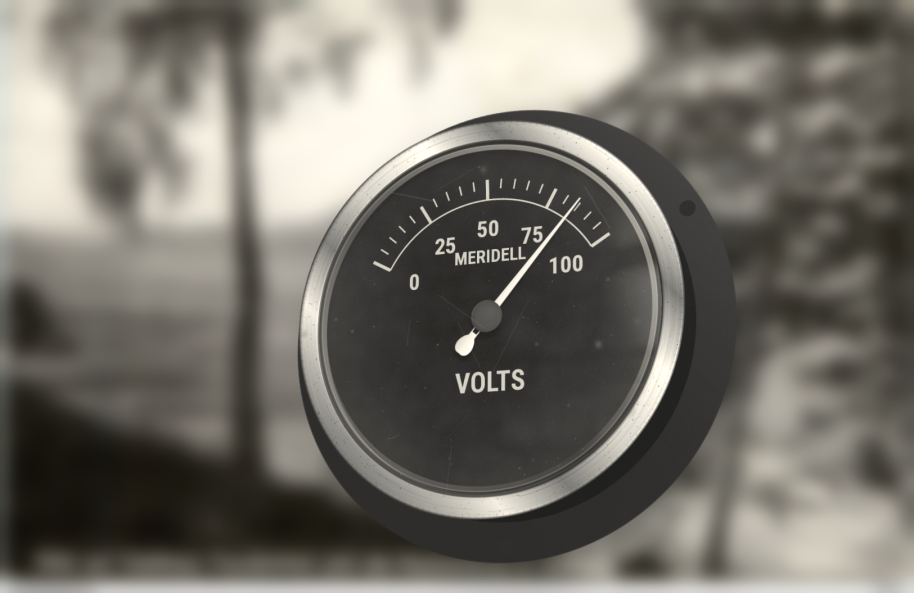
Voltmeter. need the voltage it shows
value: 85 V
